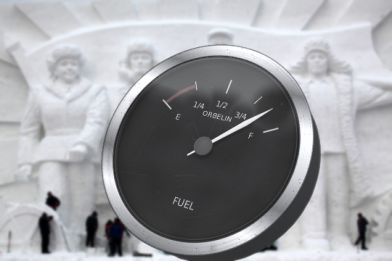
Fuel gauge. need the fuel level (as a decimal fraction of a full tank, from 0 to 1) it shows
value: 0.875
